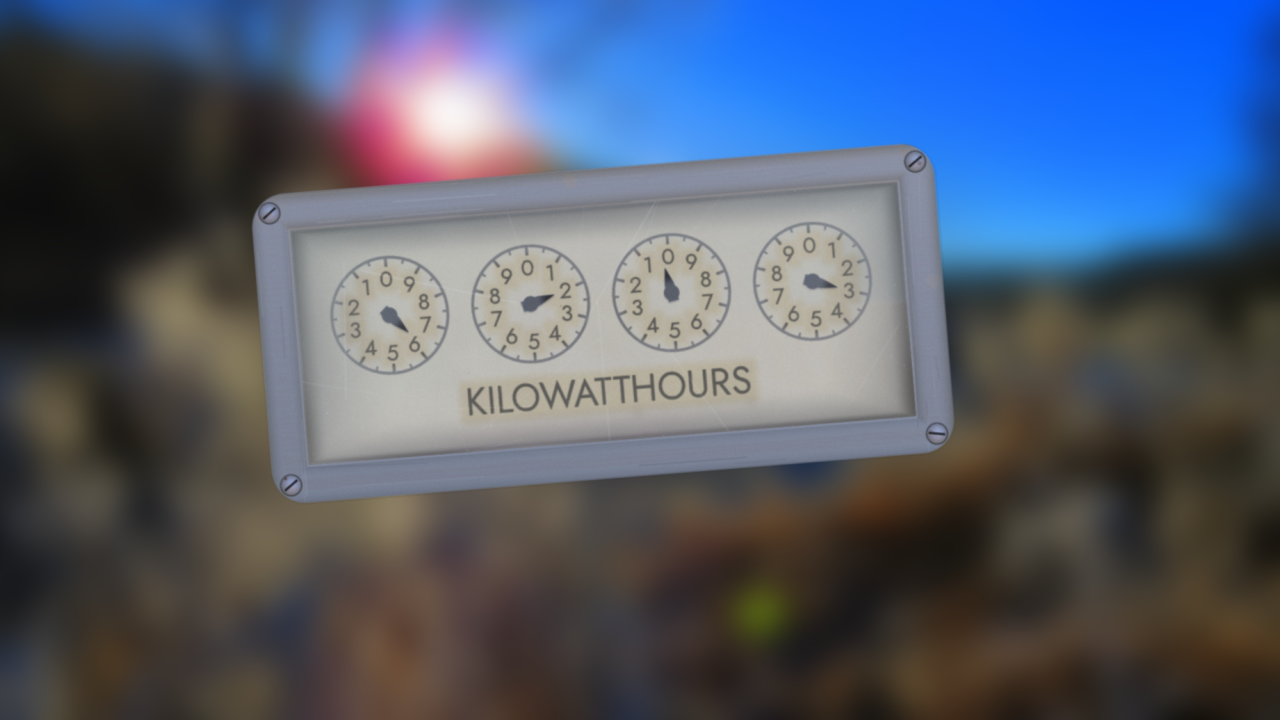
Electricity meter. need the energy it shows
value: 6203 kWh
